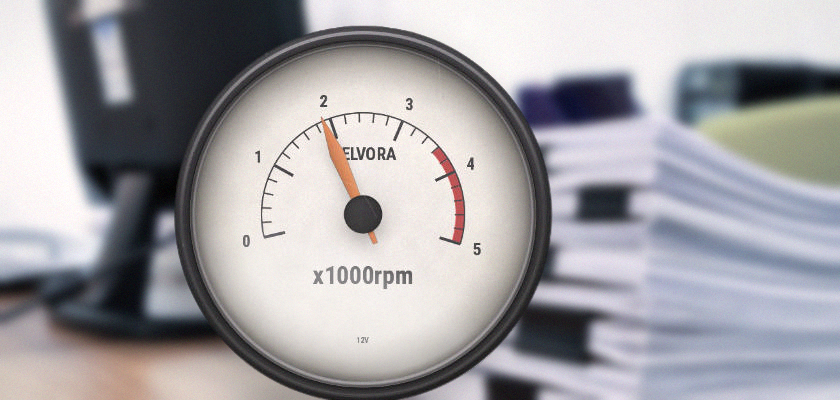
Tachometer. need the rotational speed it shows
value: 1900 rpm
